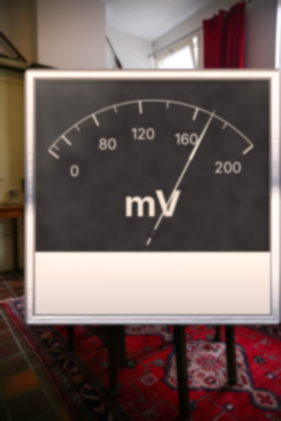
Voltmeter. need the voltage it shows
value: 170 mV
